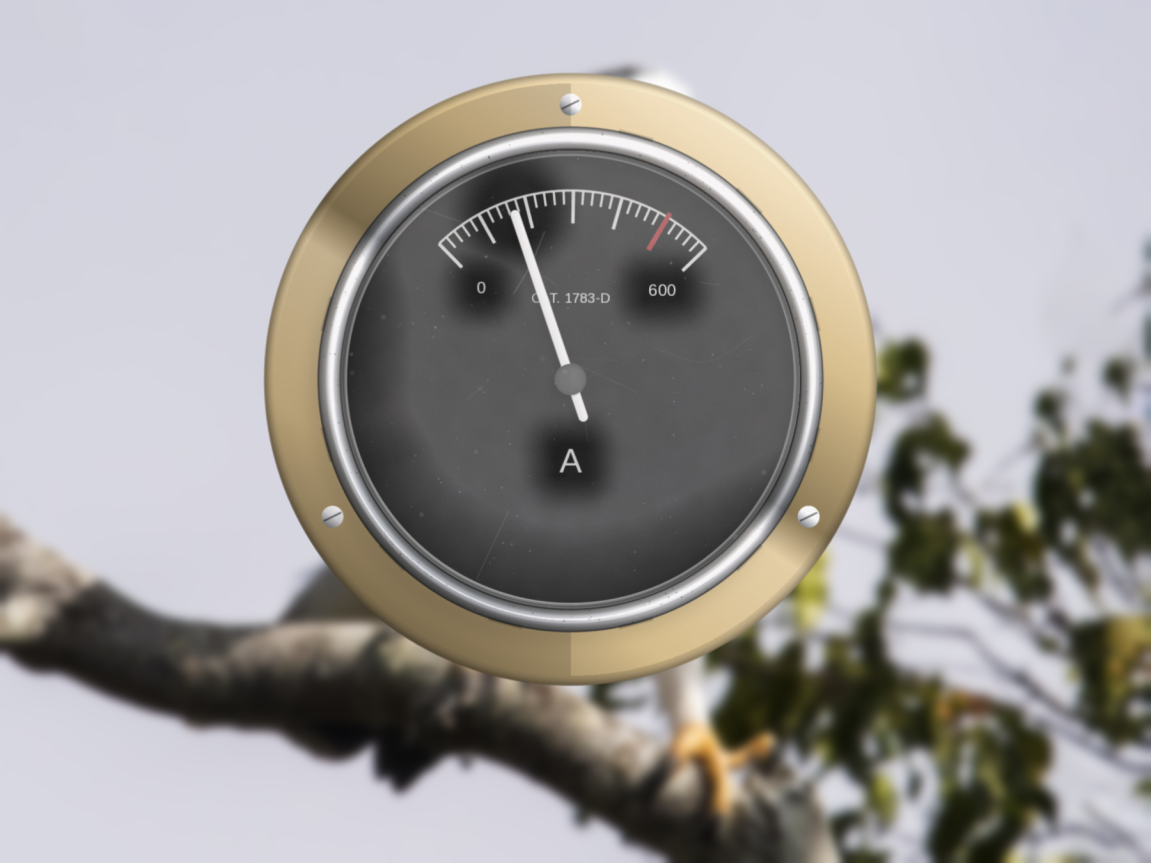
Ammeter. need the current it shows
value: 170 A
